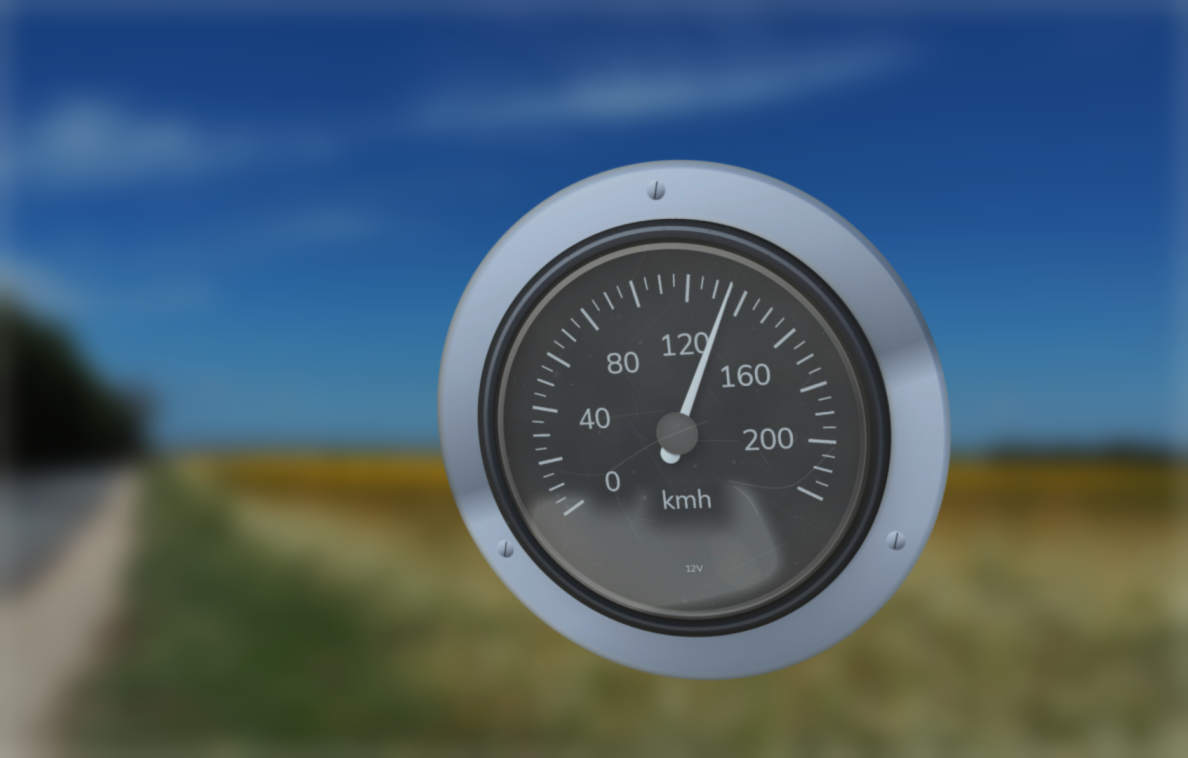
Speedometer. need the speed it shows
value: 135 km/h
